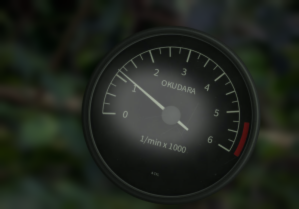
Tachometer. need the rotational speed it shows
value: 1125 rpm
